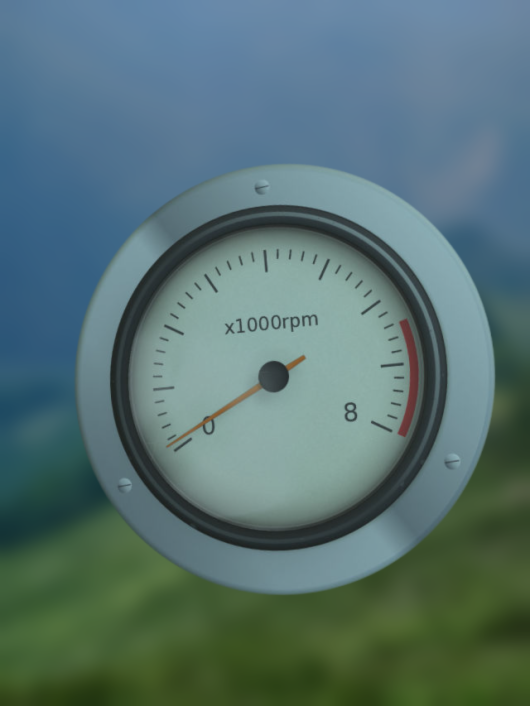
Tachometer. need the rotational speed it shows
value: 100 rpm
